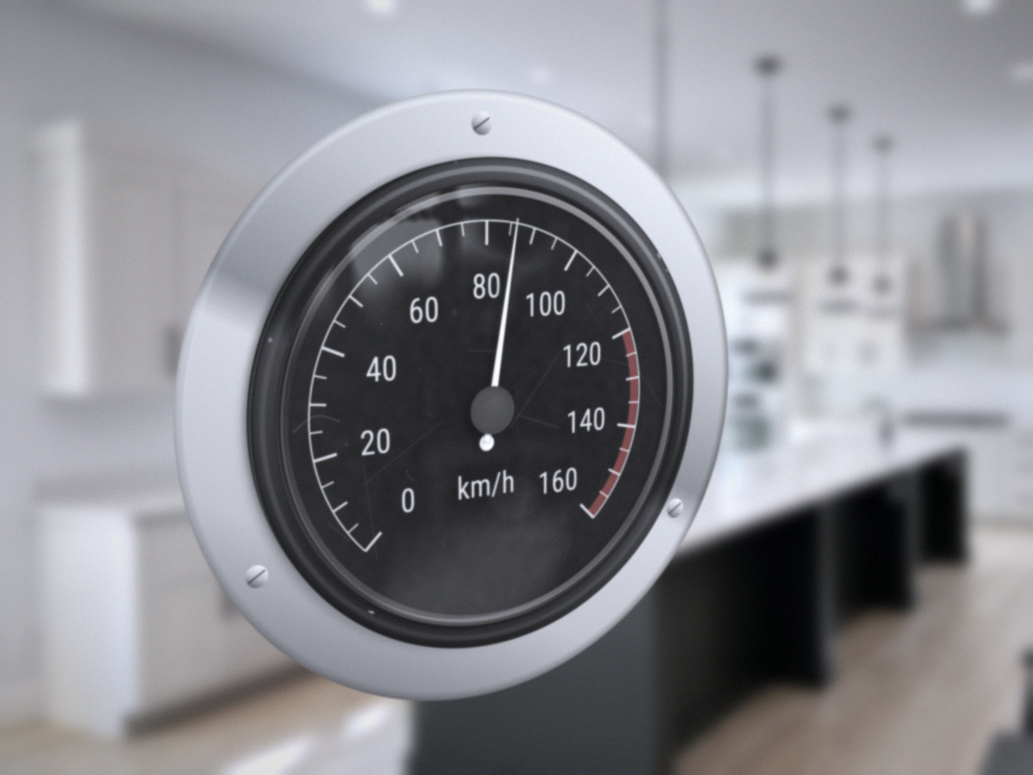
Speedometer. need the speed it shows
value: 85 km/h
